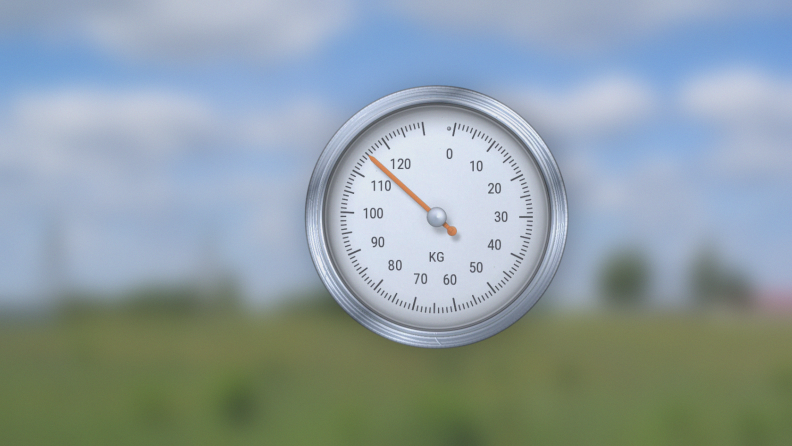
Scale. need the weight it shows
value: 115 kg
